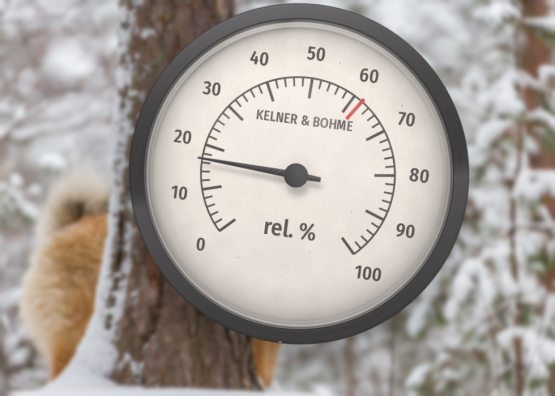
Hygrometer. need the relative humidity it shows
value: 17 %
